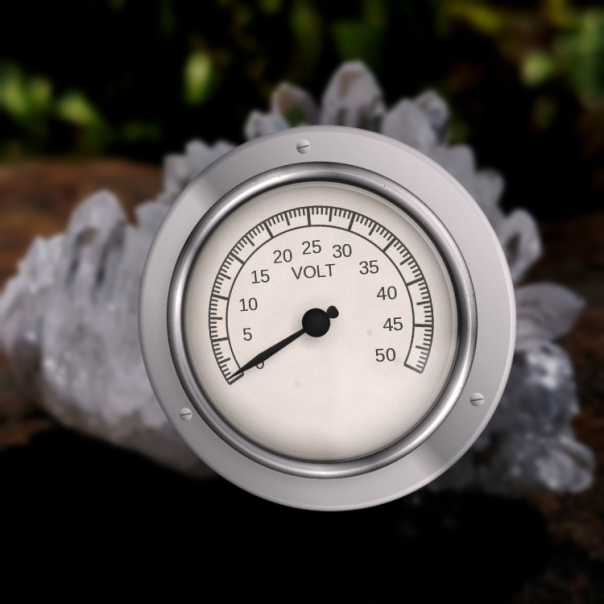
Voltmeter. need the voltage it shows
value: 0.5 V
